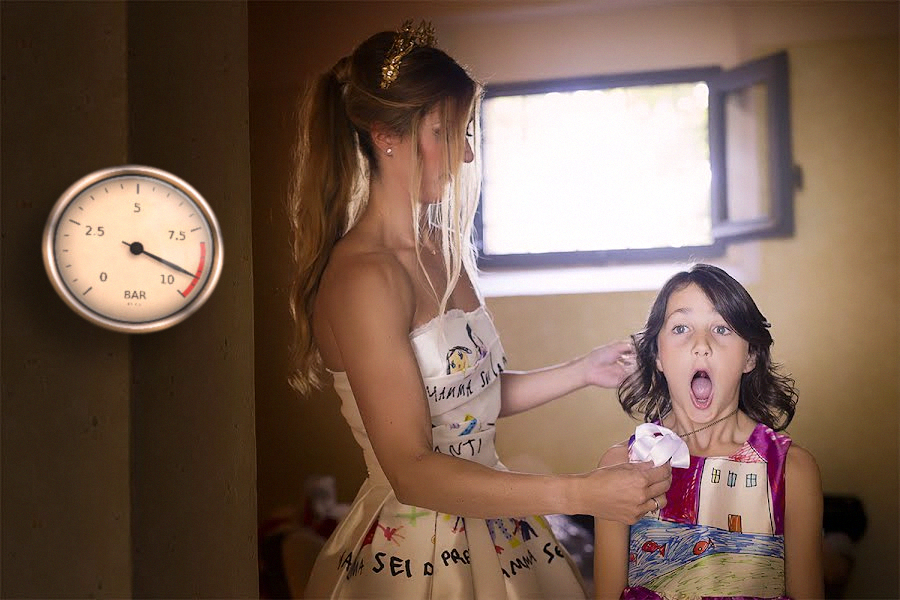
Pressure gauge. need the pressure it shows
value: 9.25 bar
